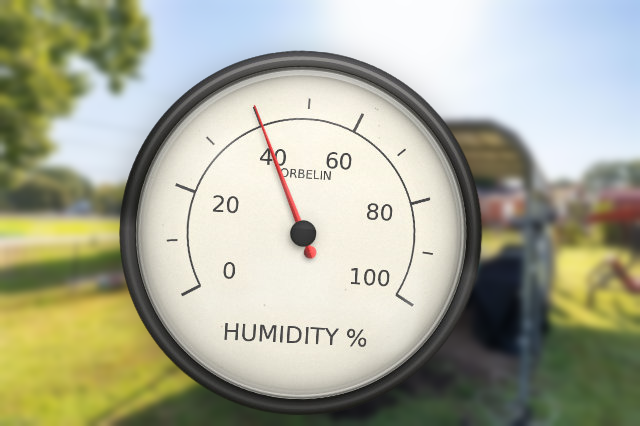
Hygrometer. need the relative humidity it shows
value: 40 %
